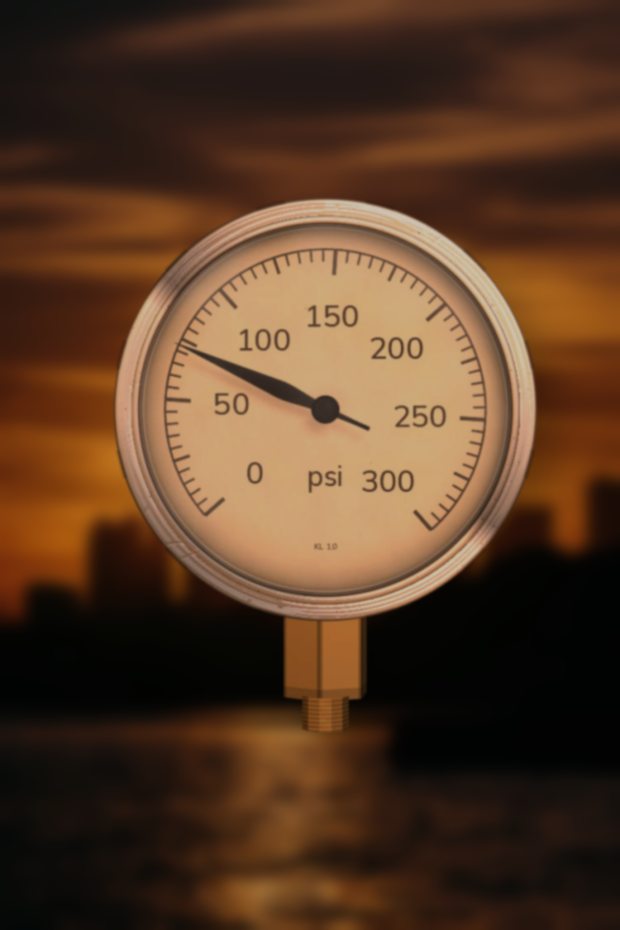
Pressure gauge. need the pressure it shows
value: 72.5 psi
